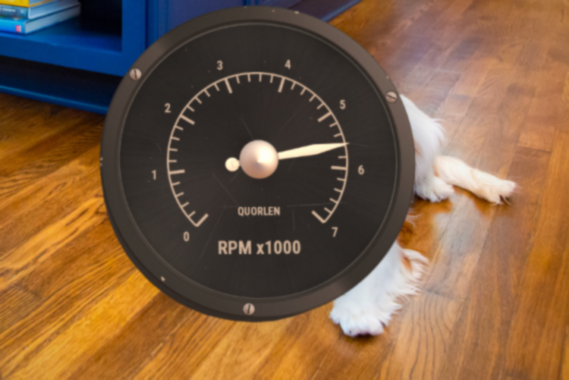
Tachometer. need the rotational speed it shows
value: 5600 rpm
